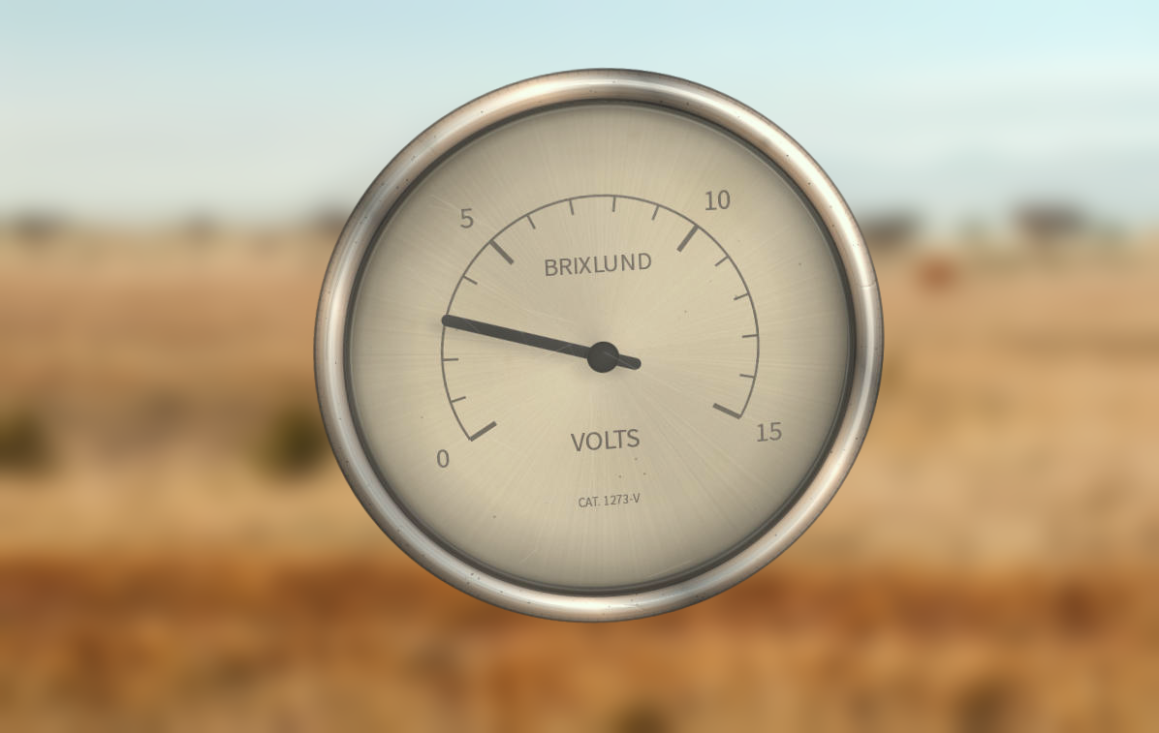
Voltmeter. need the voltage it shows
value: 3 V
